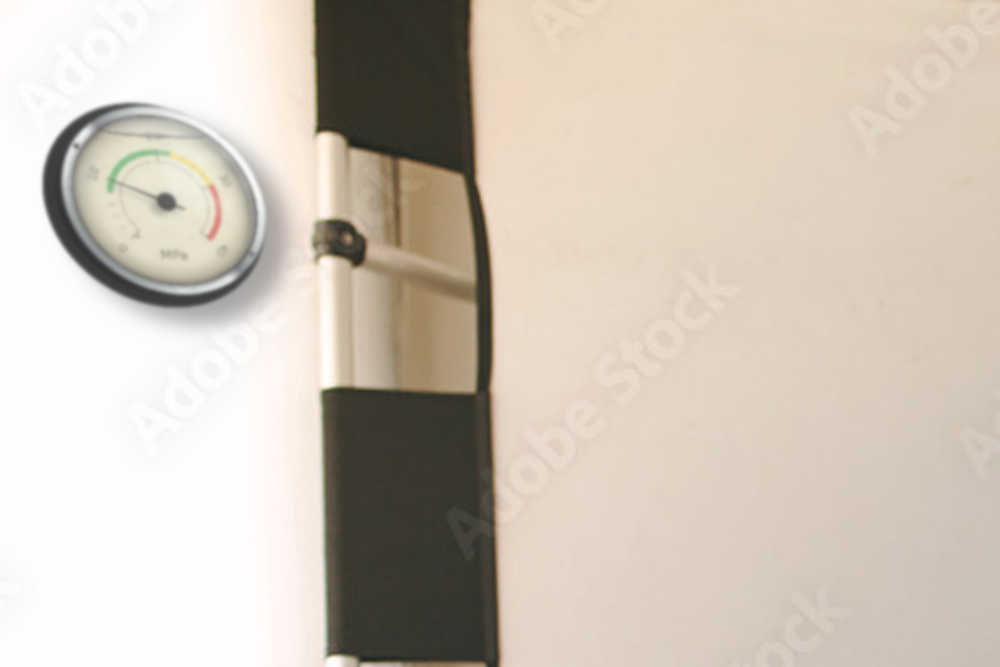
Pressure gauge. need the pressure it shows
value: 10 MPa
